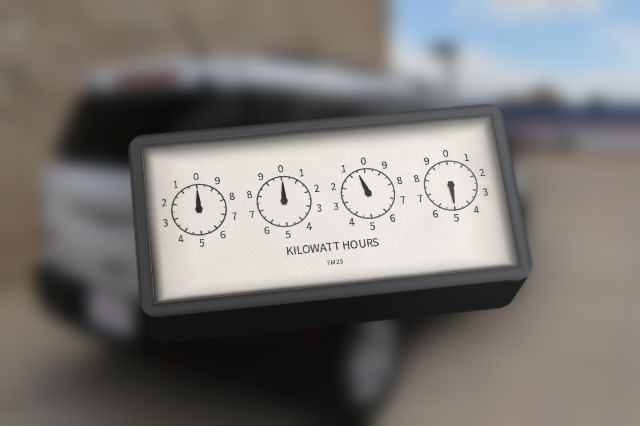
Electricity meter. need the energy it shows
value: 5 kWh
